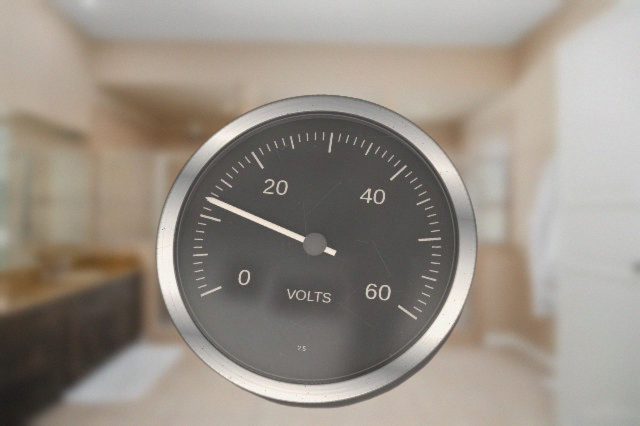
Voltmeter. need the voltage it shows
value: 12 V
